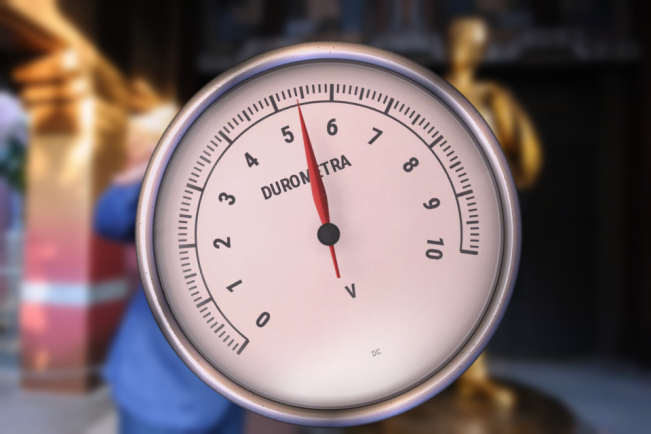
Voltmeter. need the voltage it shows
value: 5.4 V
